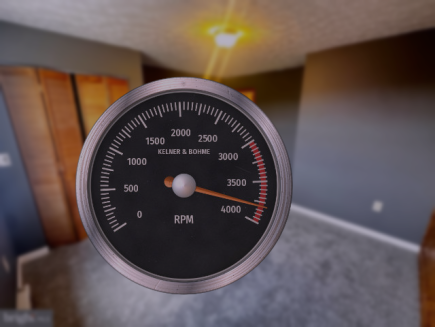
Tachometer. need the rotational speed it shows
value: 3800 rpm
